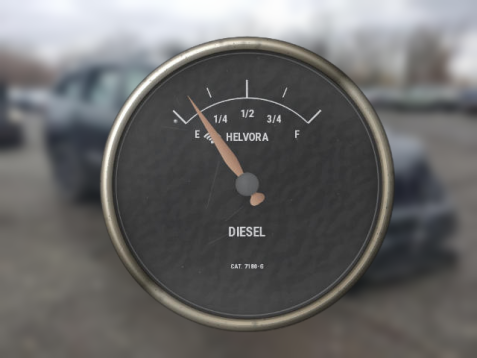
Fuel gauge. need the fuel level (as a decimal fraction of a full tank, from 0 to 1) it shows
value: 0.125
